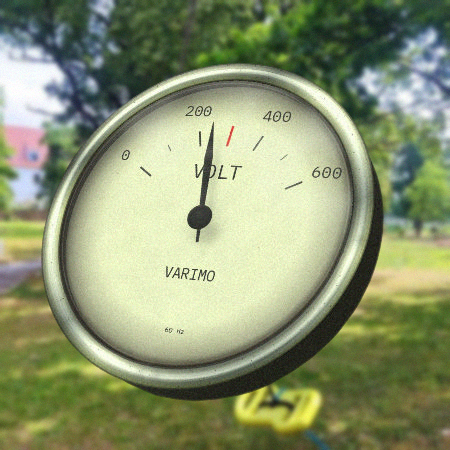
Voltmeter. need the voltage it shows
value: 250 V
